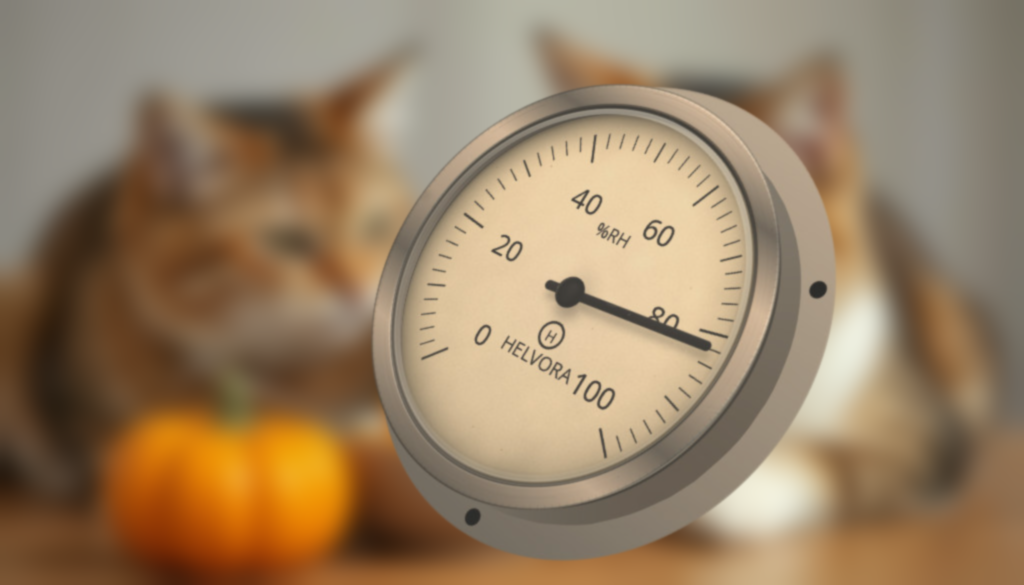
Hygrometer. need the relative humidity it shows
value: 82 %
